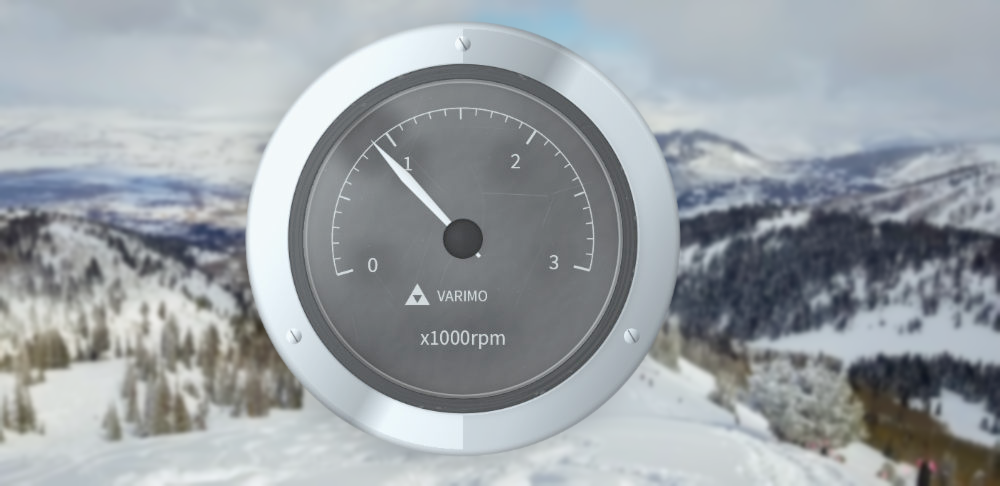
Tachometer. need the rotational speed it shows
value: 900 rpm
